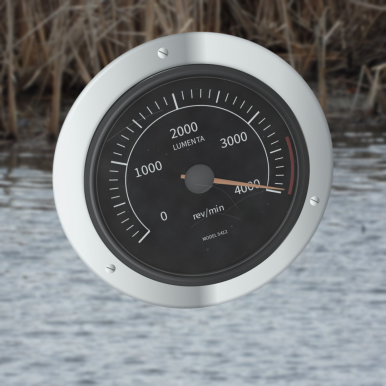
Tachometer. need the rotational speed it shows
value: 3950 rpm
